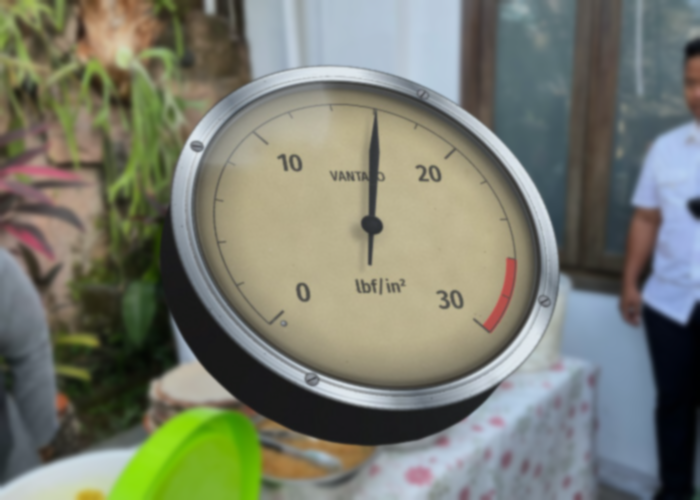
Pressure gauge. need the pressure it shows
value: 16 psi
